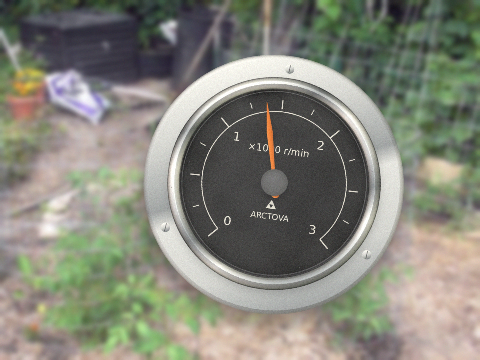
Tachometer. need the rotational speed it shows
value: 1375 rpm
